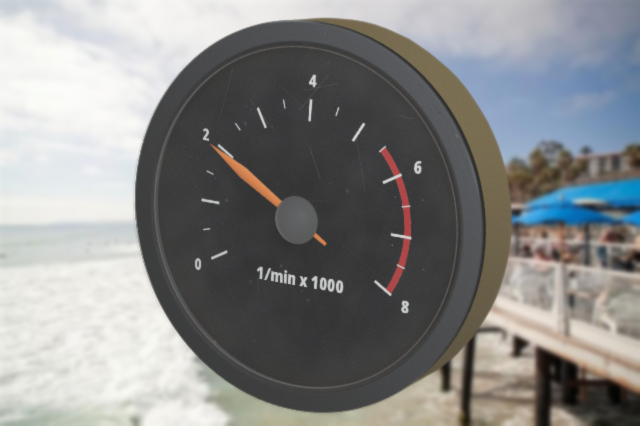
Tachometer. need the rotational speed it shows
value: 2000 rpm
